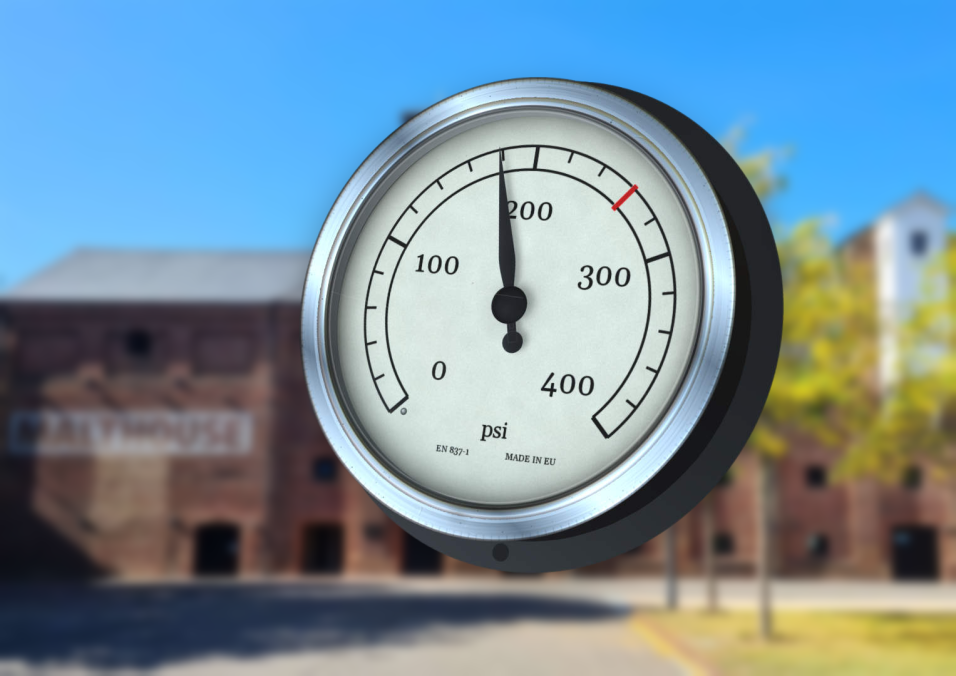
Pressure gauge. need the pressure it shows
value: 180 psi
